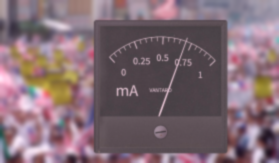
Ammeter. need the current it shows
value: 0.7 mA
